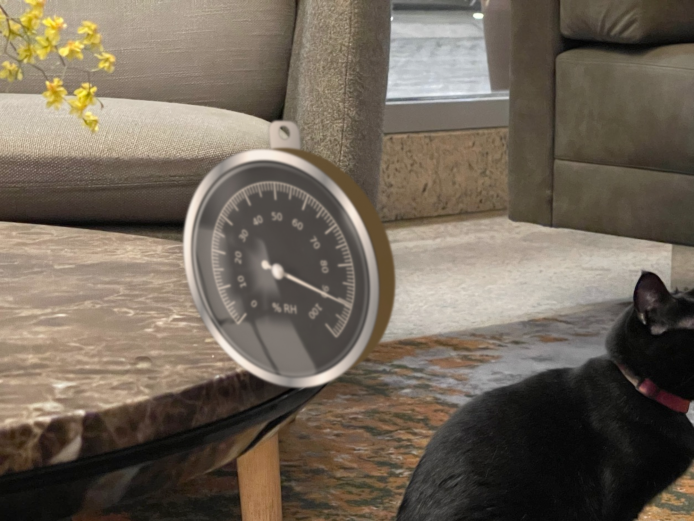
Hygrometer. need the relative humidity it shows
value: 90 %
